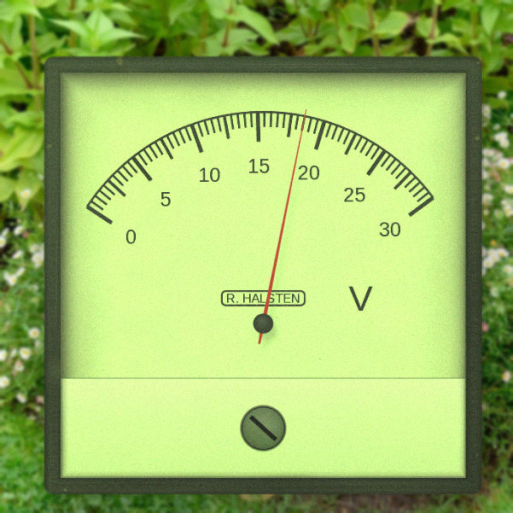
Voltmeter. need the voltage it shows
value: 18.5 V
